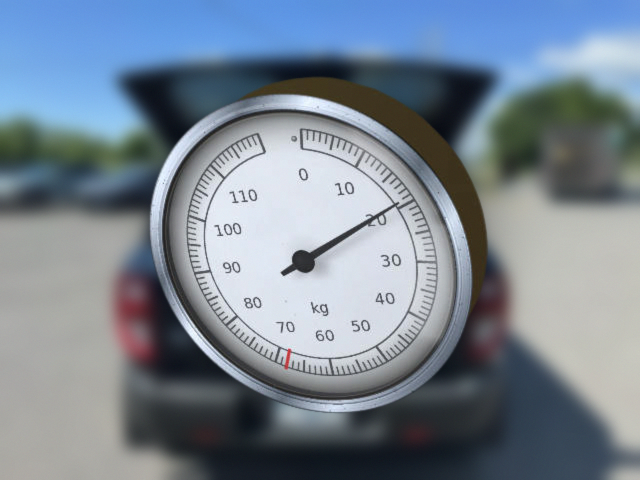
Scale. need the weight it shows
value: 19 kg
